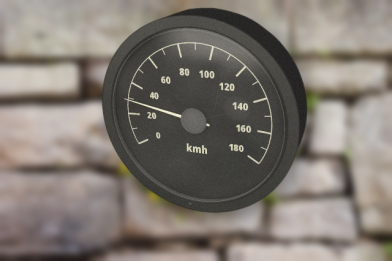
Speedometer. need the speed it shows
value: 30 km/h
